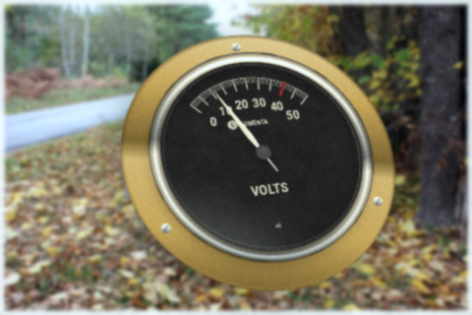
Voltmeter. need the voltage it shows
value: 10 V
